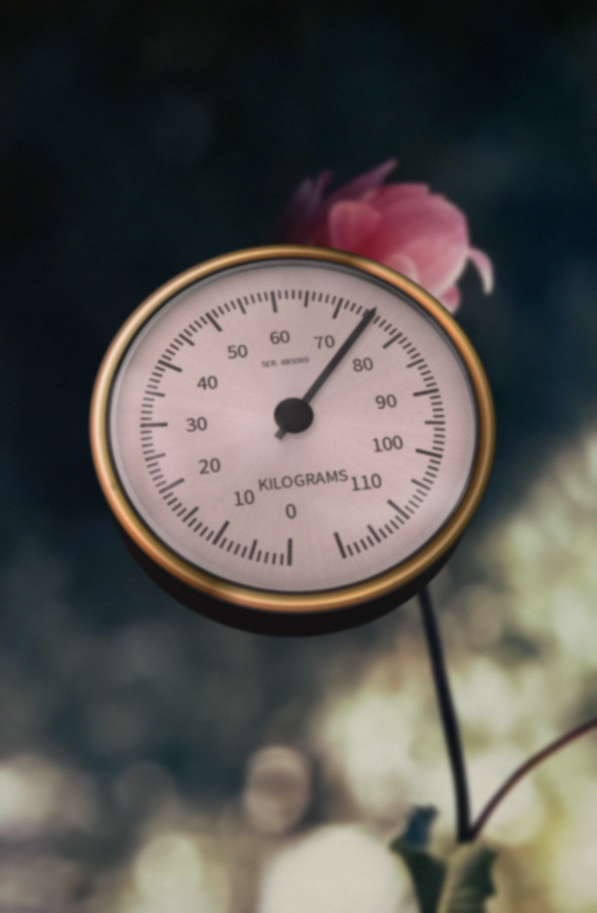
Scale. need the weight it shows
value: 75 kg
